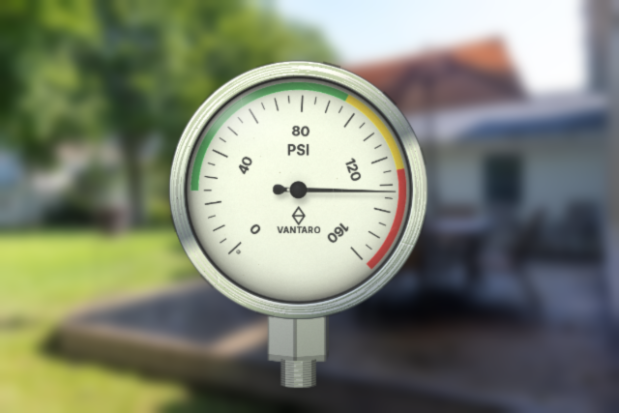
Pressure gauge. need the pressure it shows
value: 132.5 psi
